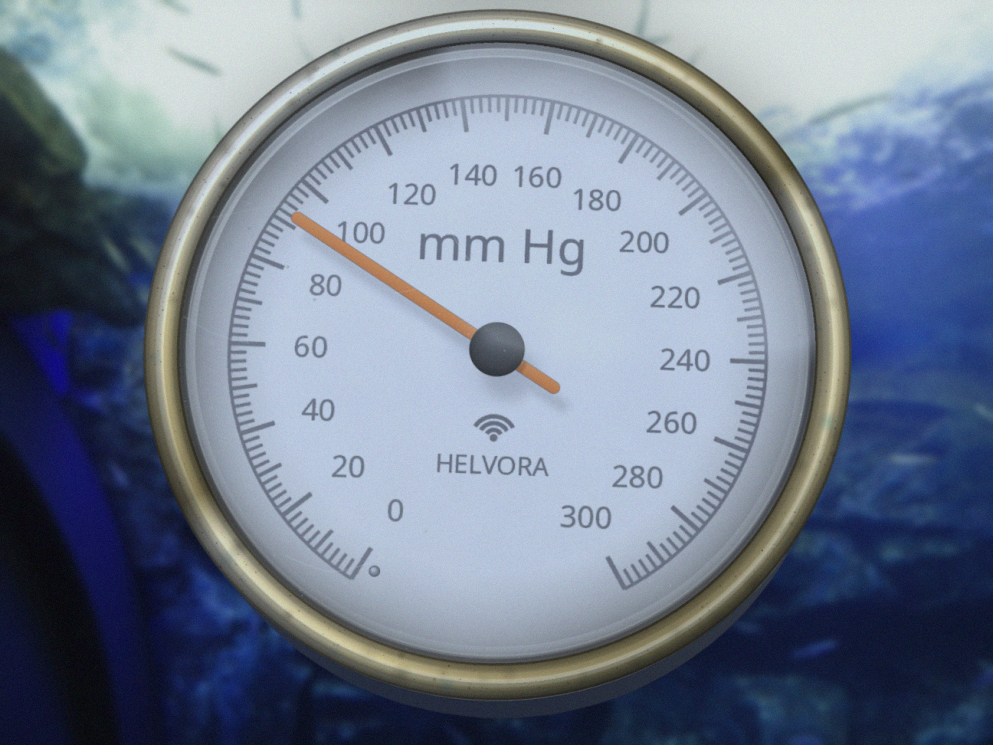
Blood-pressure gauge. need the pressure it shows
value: 92 mmHg
